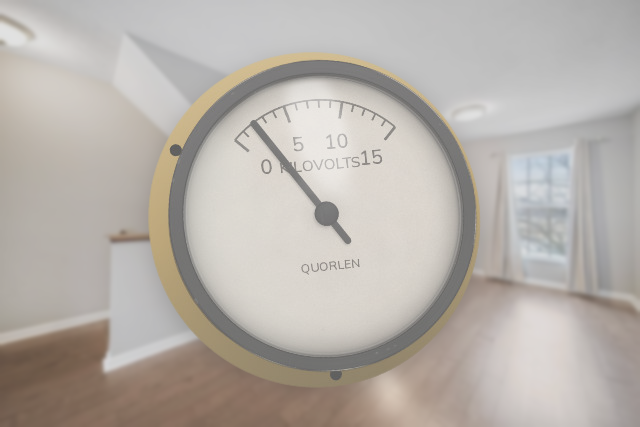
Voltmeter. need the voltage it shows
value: 2 kV
